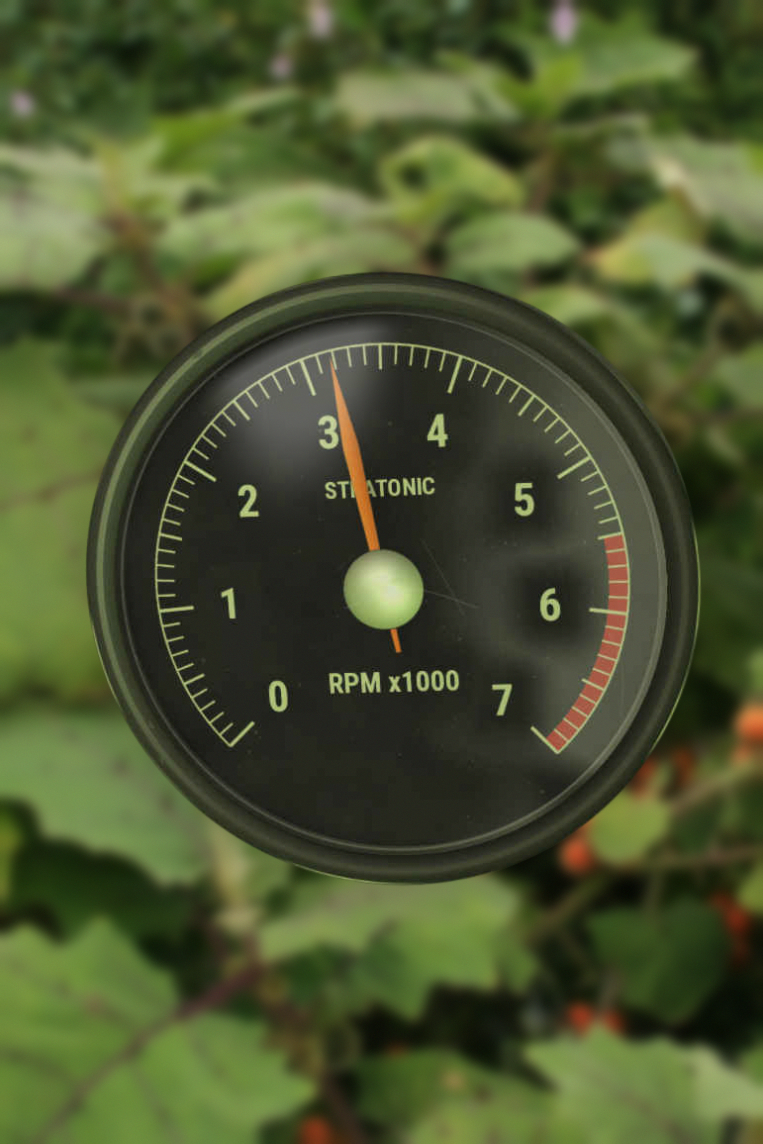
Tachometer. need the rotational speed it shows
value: 3200 rpm
